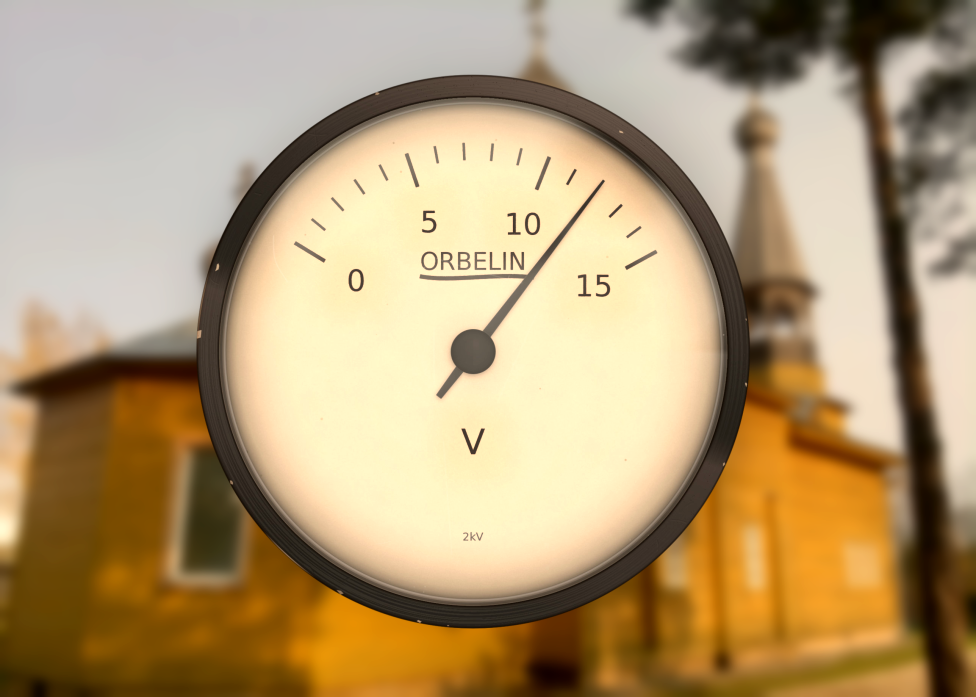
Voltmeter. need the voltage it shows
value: 12 V
